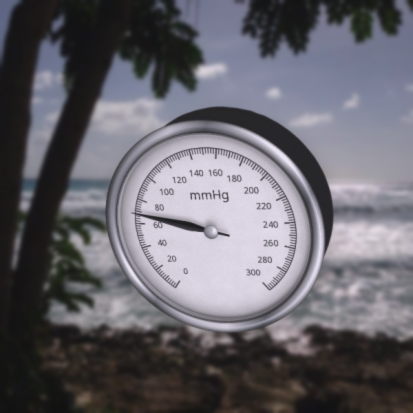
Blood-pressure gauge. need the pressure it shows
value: 70 mmHg
